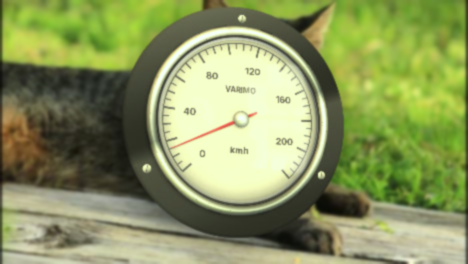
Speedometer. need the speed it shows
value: 15 km/h
